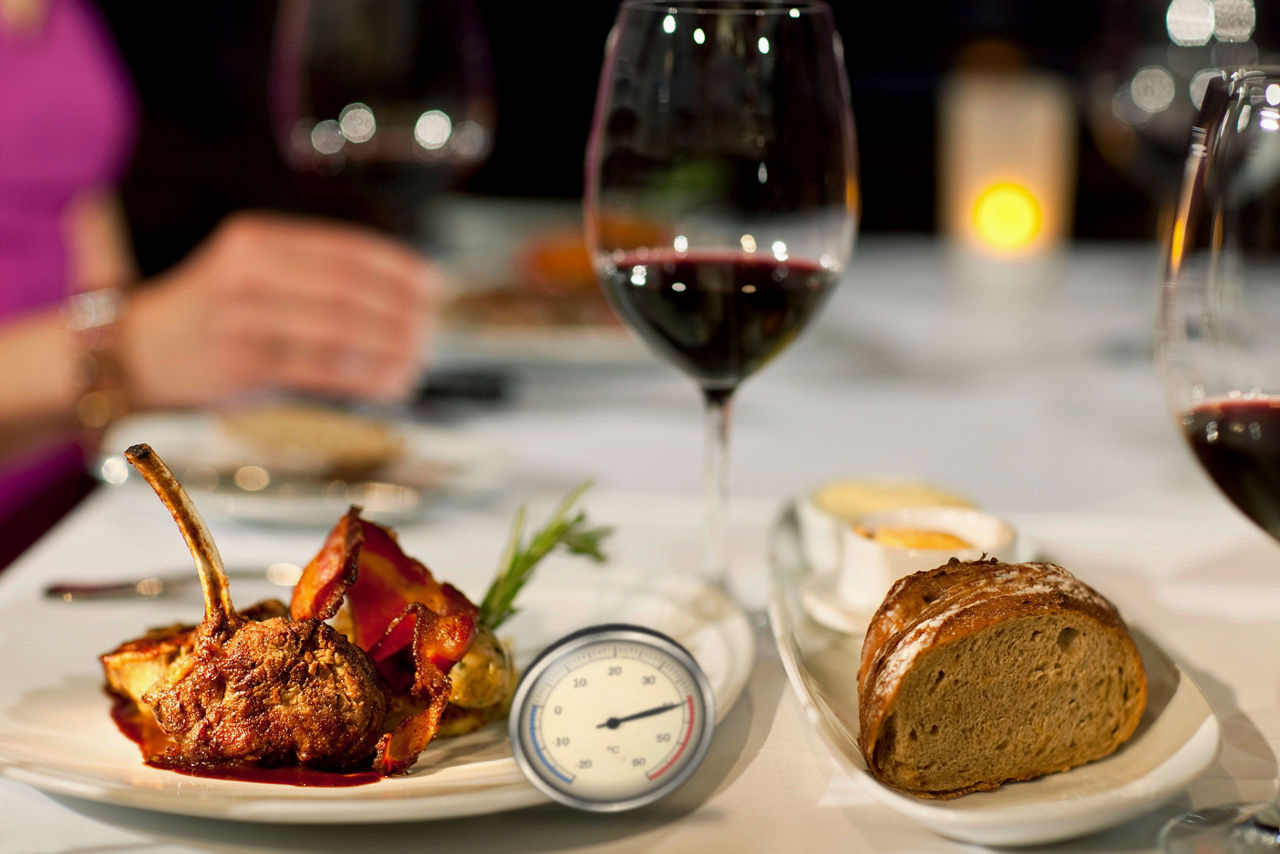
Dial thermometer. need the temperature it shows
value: 40 °C
